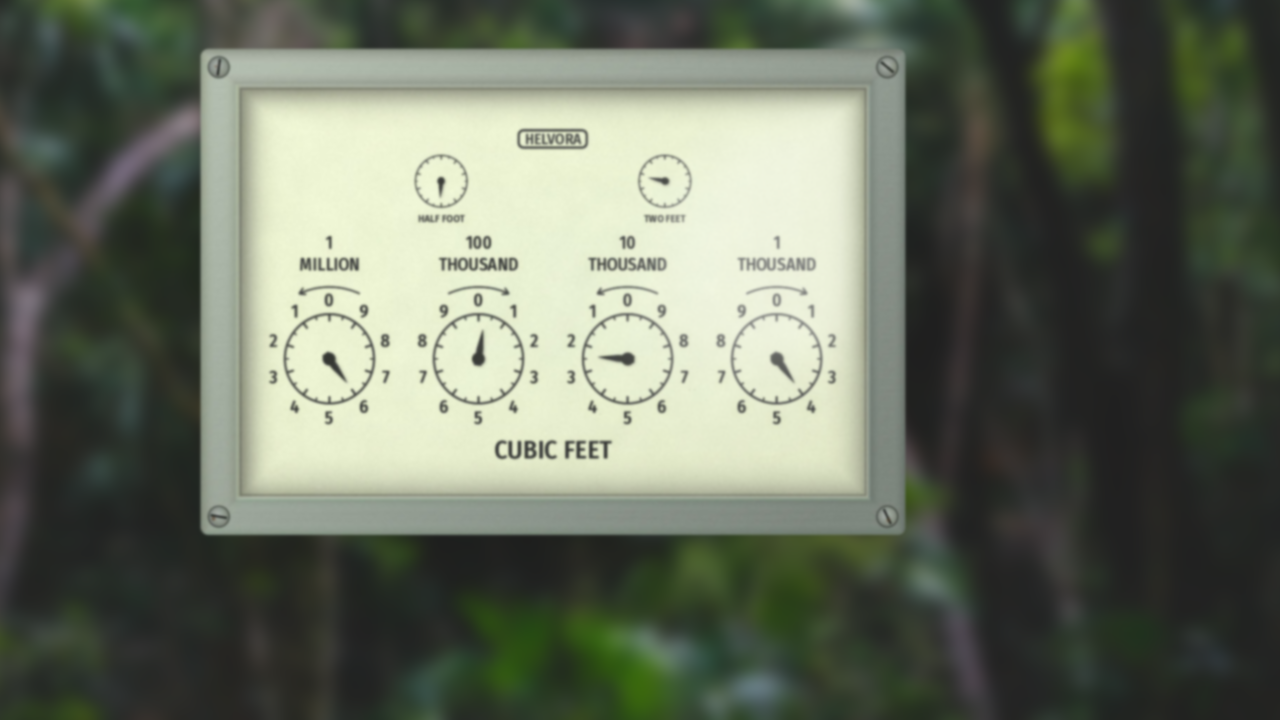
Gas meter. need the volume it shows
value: 602400 ft³
